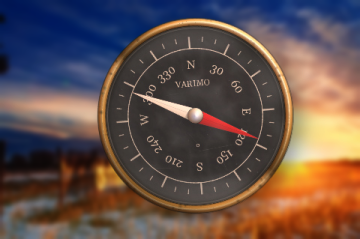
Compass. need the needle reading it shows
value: 115 °
